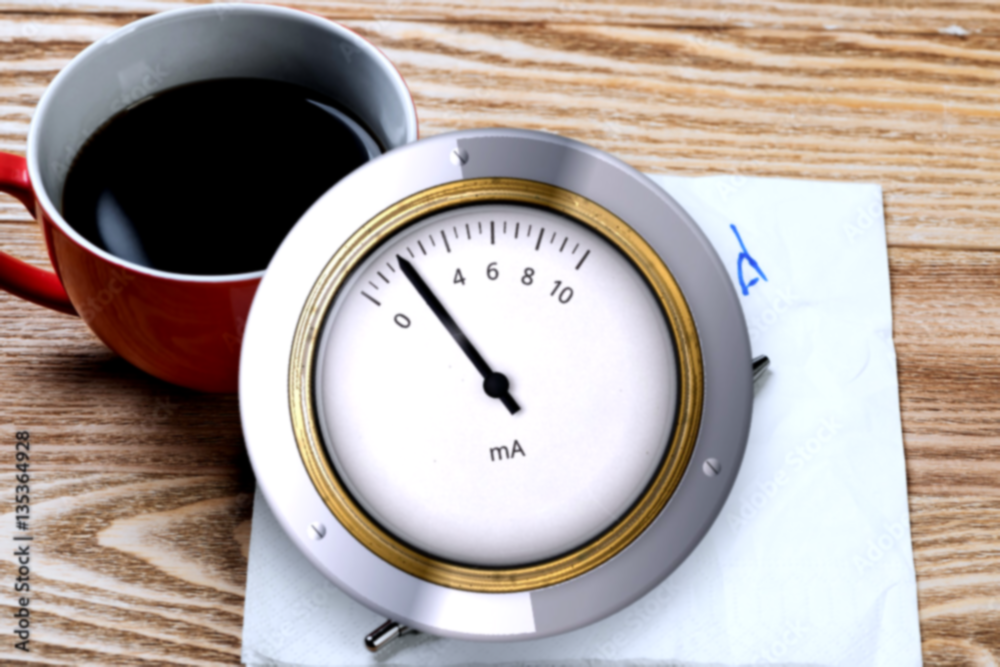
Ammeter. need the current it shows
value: 2 mA
